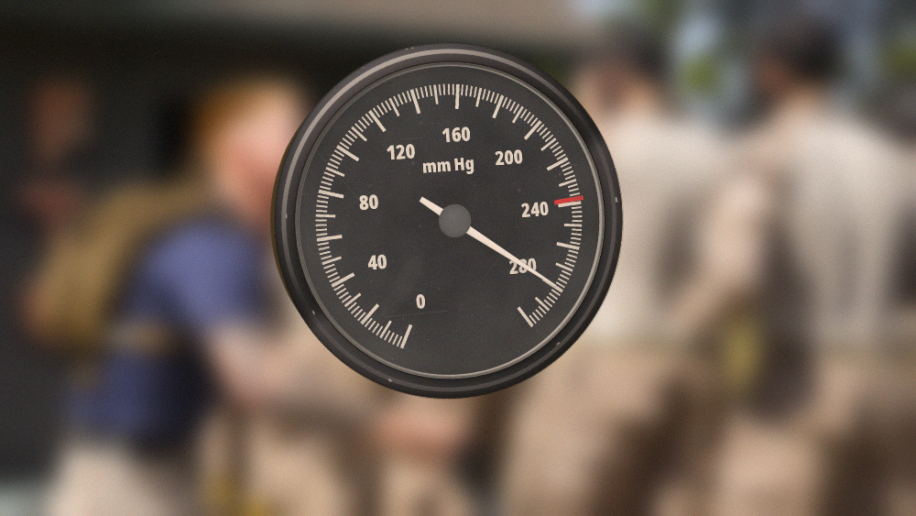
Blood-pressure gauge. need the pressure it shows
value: 280 mmHg
